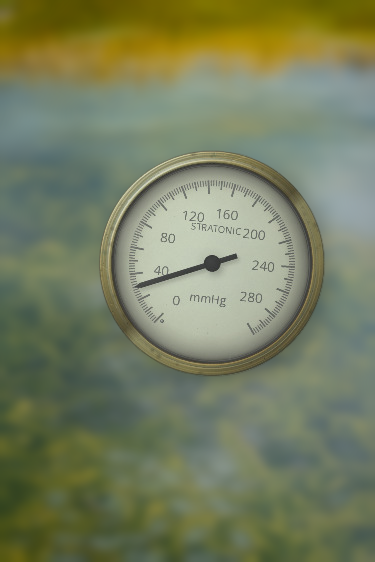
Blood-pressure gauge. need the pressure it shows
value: 30 mmHg
